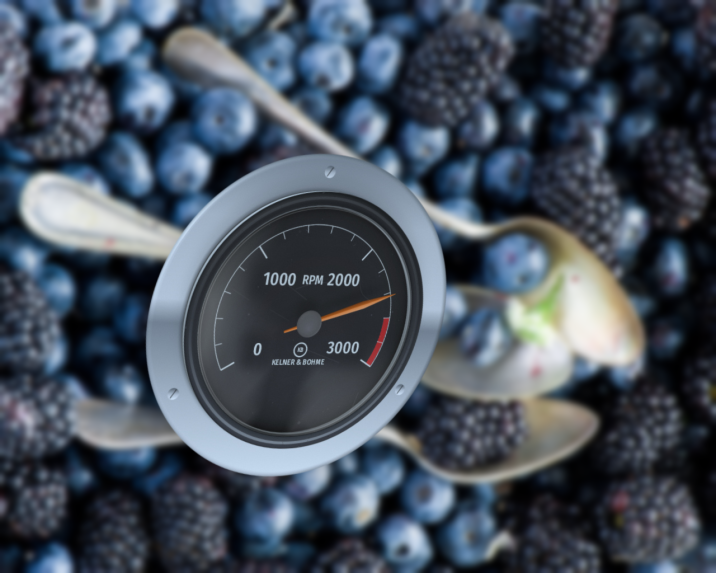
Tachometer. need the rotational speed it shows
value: 2400 rpm
